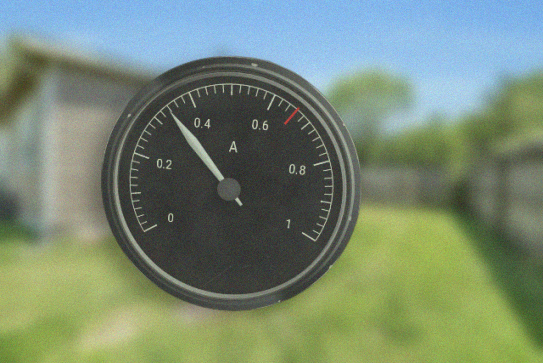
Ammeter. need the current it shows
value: 0.34 A
